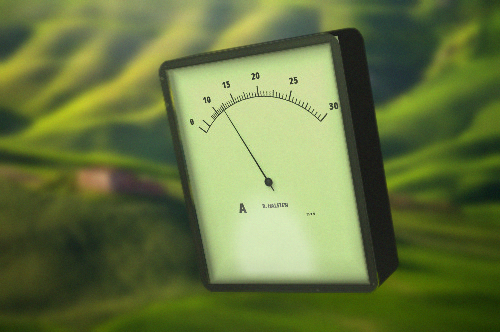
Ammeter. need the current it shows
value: 12.5 A
